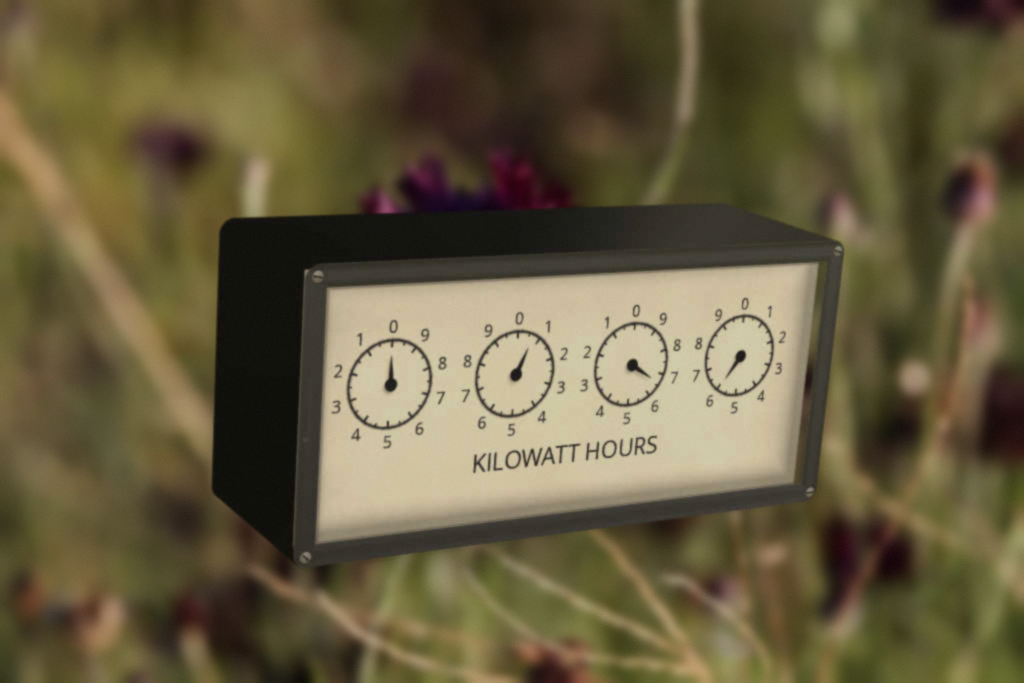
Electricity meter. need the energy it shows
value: 66 kWh
